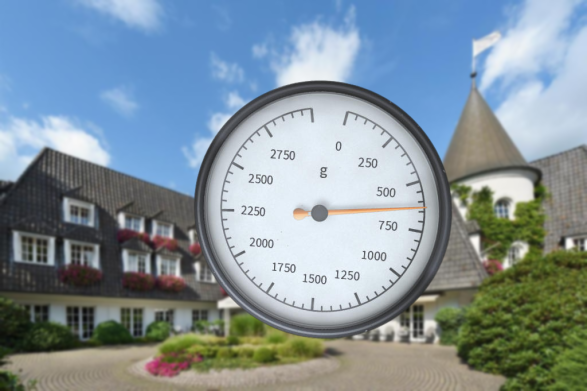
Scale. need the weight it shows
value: 625 g
